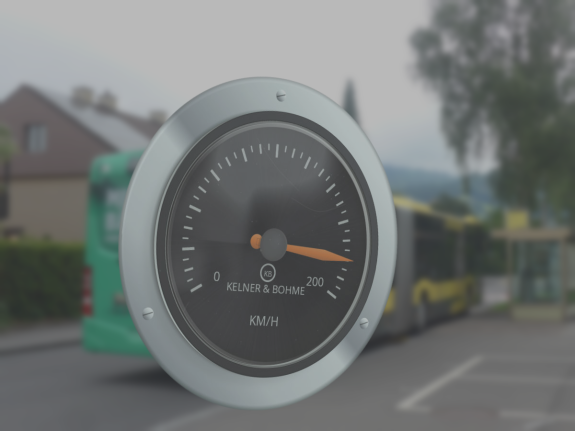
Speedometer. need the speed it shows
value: 180 km/h
